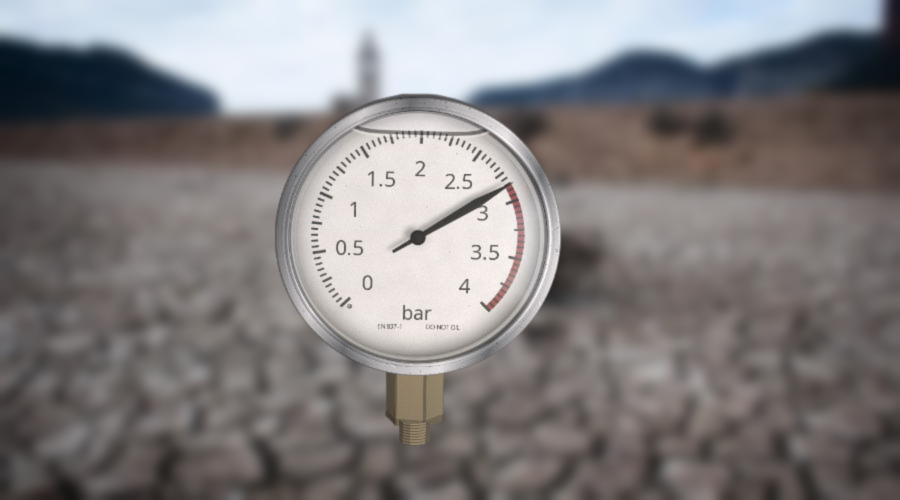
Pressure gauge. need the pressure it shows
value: 2.85 bar
